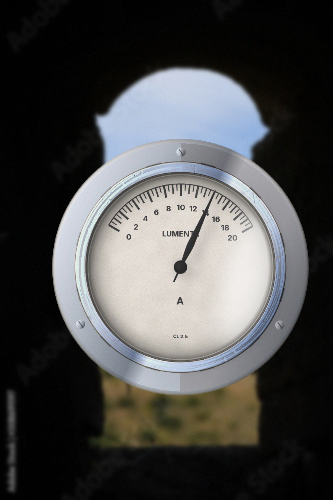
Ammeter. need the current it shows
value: 14 A
